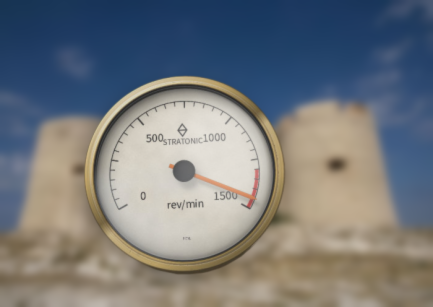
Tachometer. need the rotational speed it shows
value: 1450 rpm
